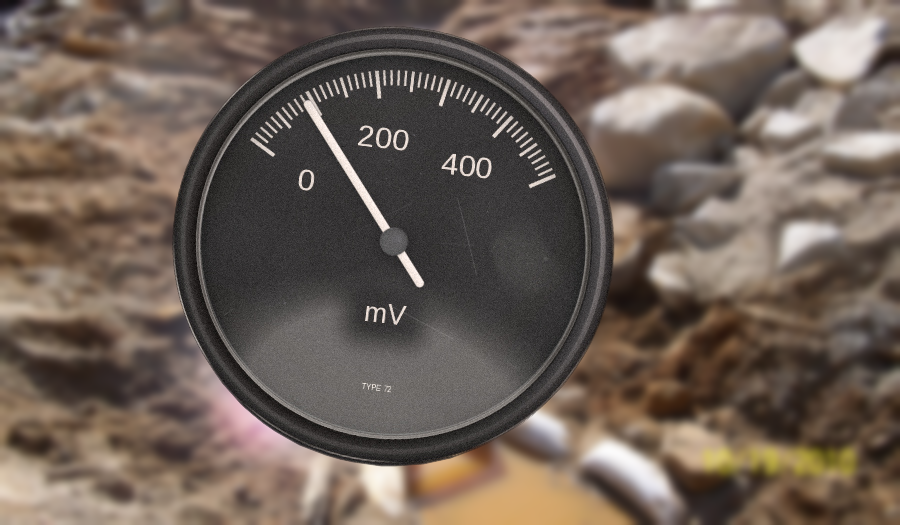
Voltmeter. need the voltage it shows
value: 90 mV
